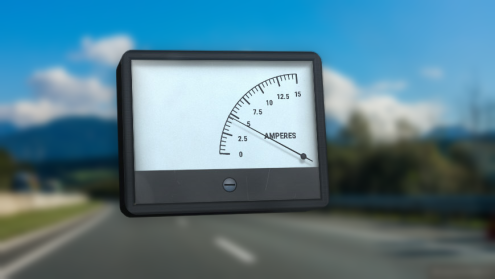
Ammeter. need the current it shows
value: 4.5 A
